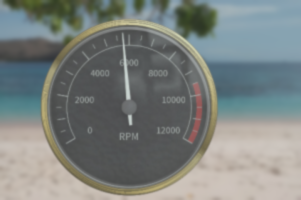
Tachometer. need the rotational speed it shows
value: 5750 rpm
